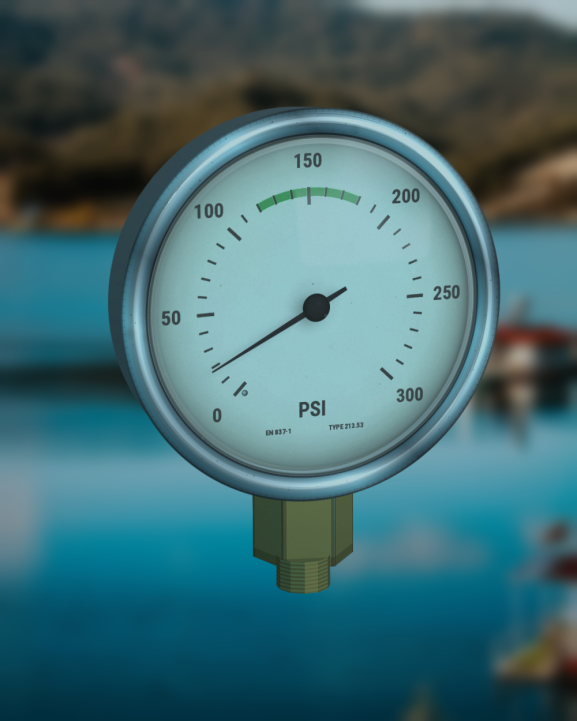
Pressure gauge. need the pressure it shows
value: 20 psi
